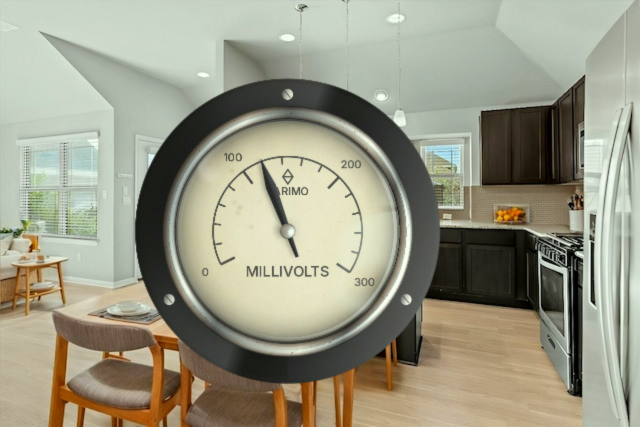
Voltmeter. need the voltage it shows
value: 120 mV
